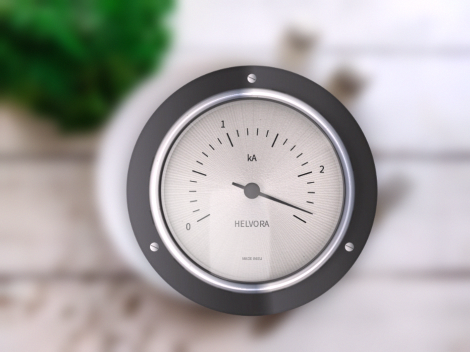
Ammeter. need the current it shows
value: 2.4 kA
